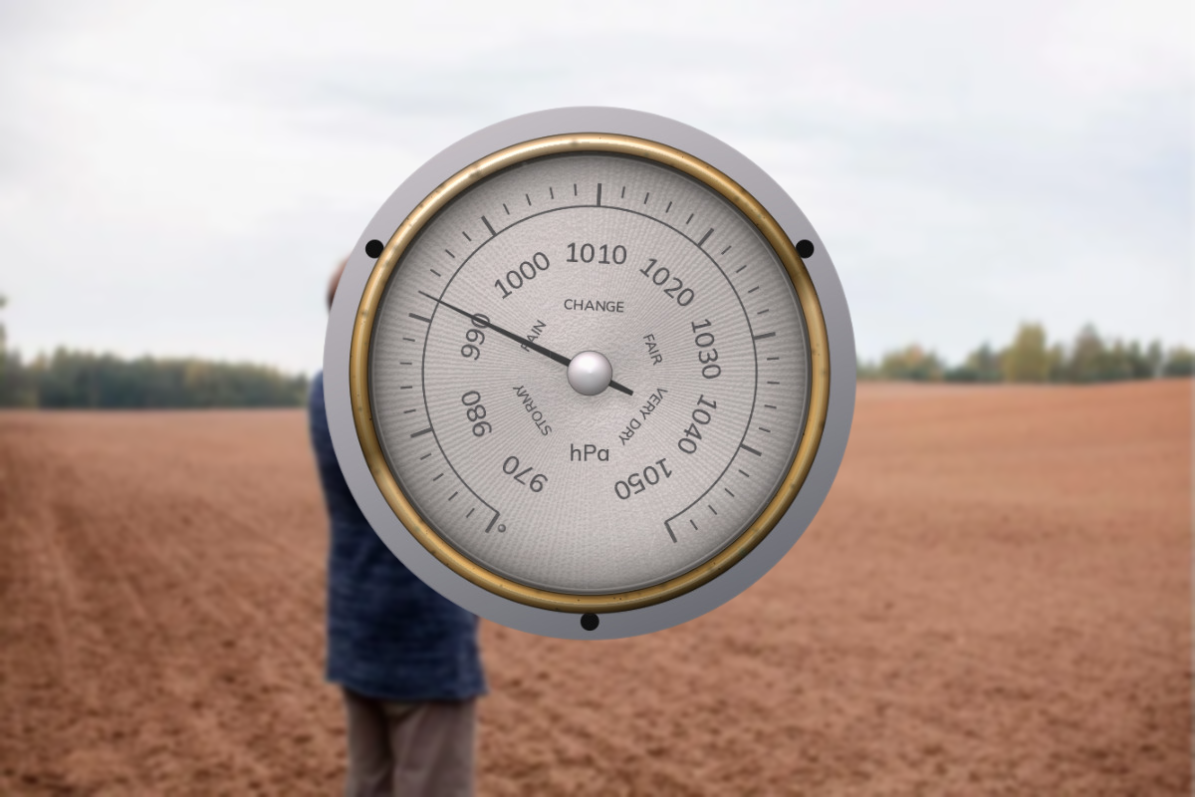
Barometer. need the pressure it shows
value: 992 hPa
